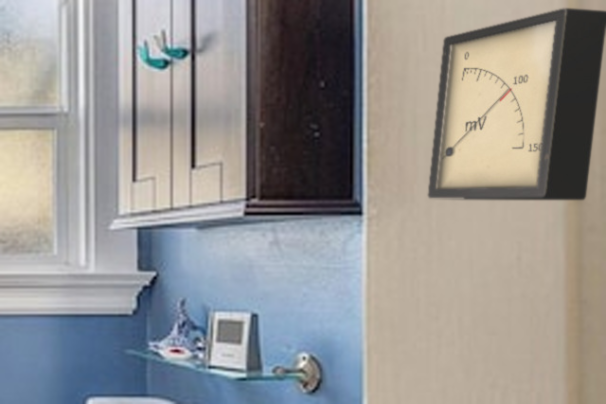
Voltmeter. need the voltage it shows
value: 100 mV
